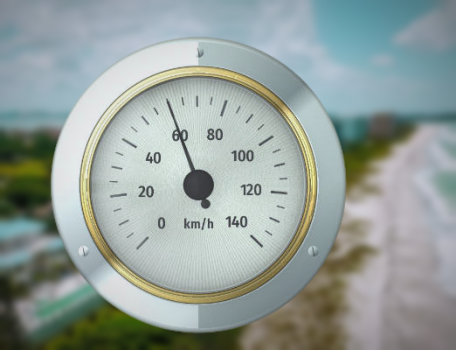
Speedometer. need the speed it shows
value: 60 km/h
